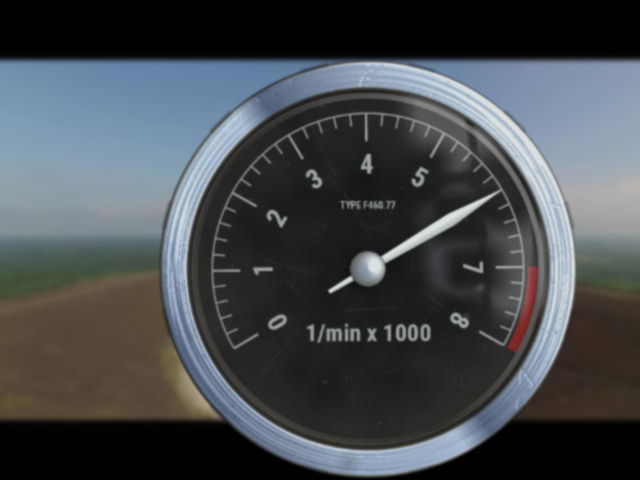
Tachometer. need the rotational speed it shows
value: 6000 rpm
